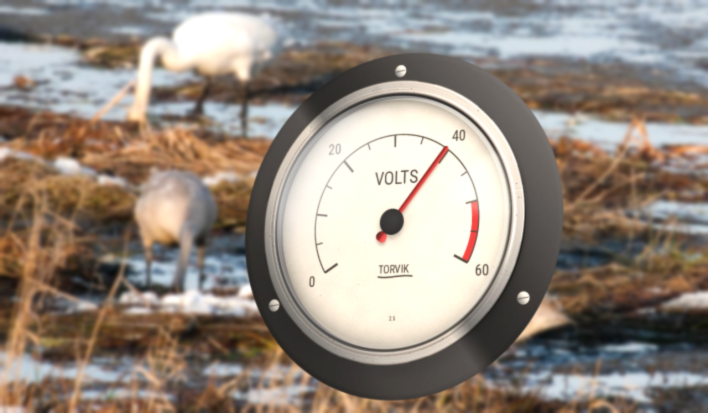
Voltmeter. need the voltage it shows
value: 40 V
